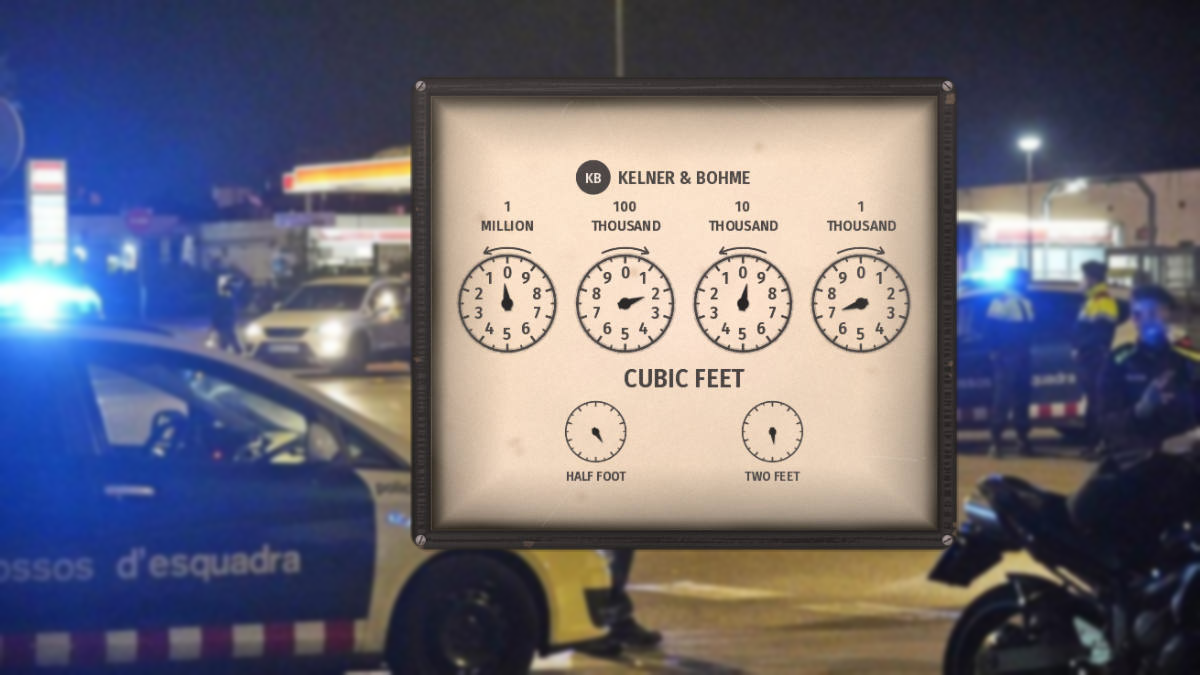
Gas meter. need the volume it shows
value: 19700 ft³
